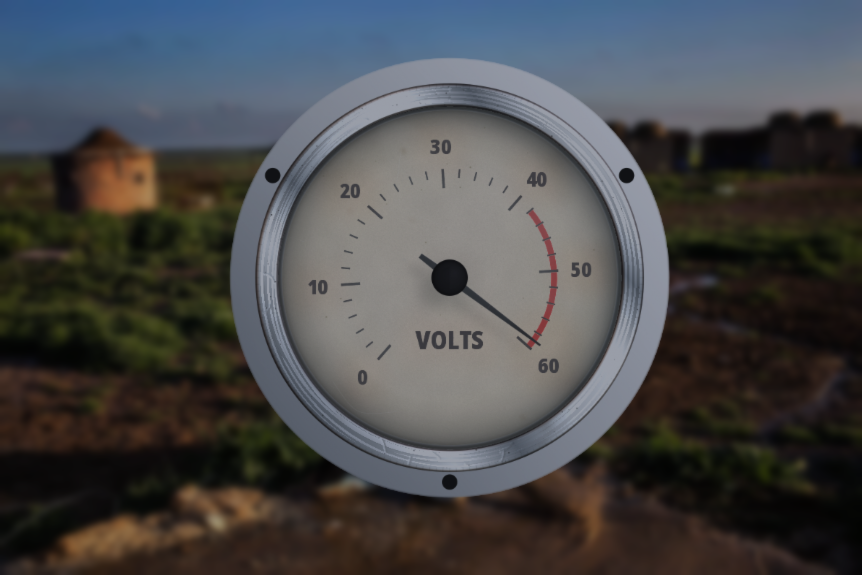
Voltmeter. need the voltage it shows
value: 59 V
